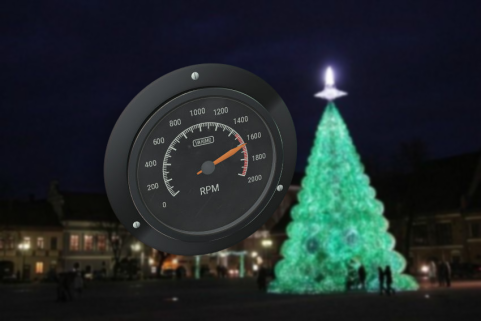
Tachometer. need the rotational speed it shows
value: 1600 rpm
